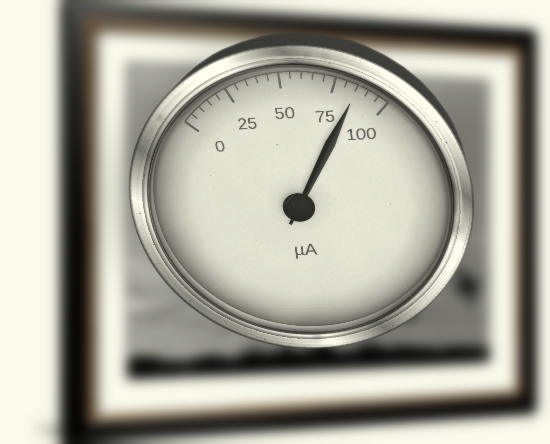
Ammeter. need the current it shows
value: 85 µA
